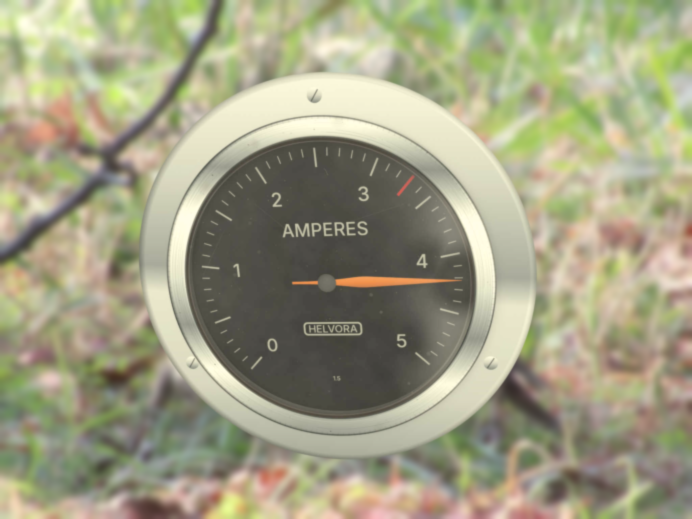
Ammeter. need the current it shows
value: 4.2 A
